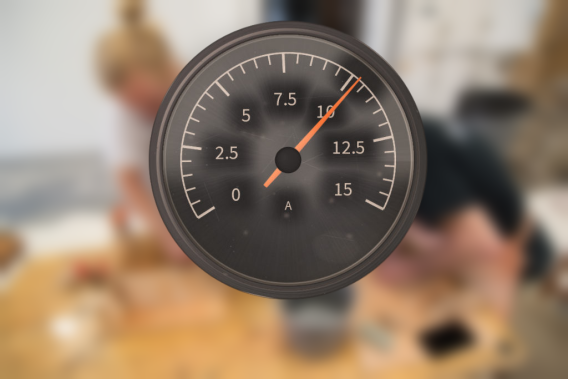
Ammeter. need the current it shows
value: 10.25 A
